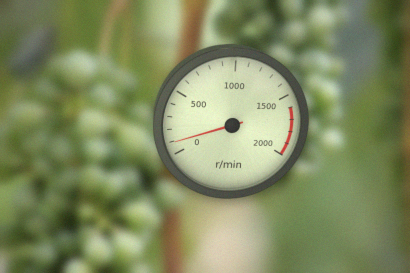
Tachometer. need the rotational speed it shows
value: 100 rpm
